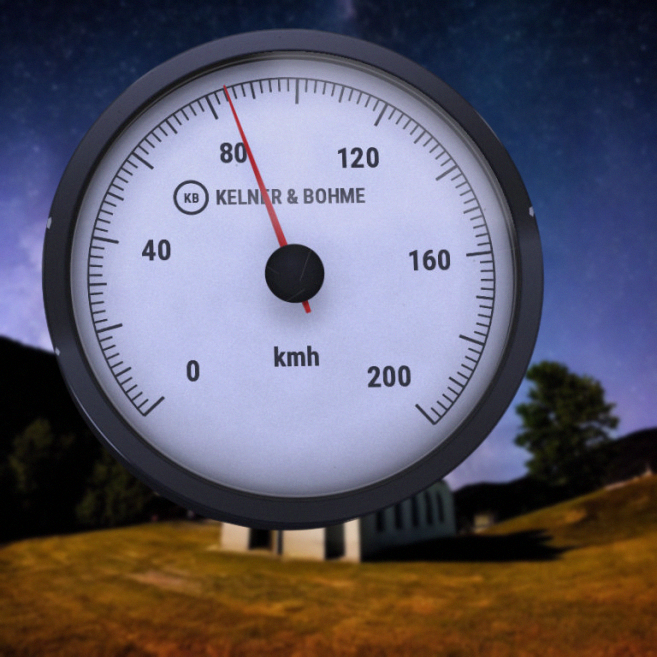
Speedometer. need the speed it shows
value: 84 km/h
